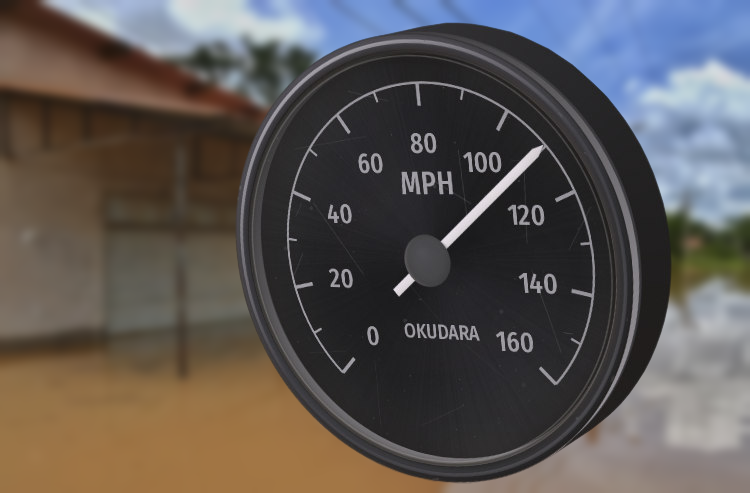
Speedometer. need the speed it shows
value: 110 mph
